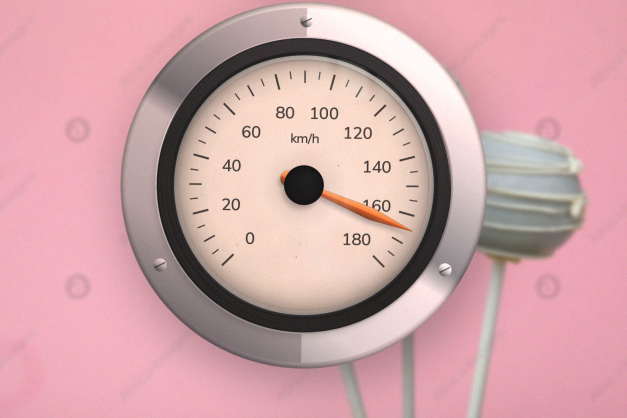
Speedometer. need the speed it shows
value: 165 km/h
